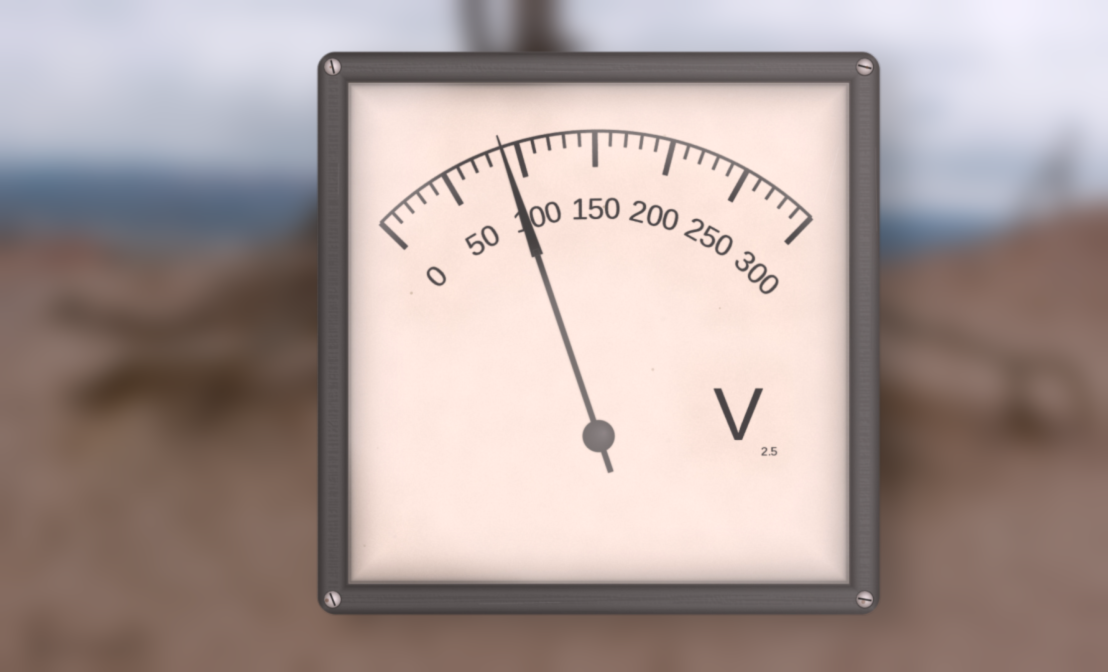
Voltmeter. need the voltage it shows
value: 90 V
